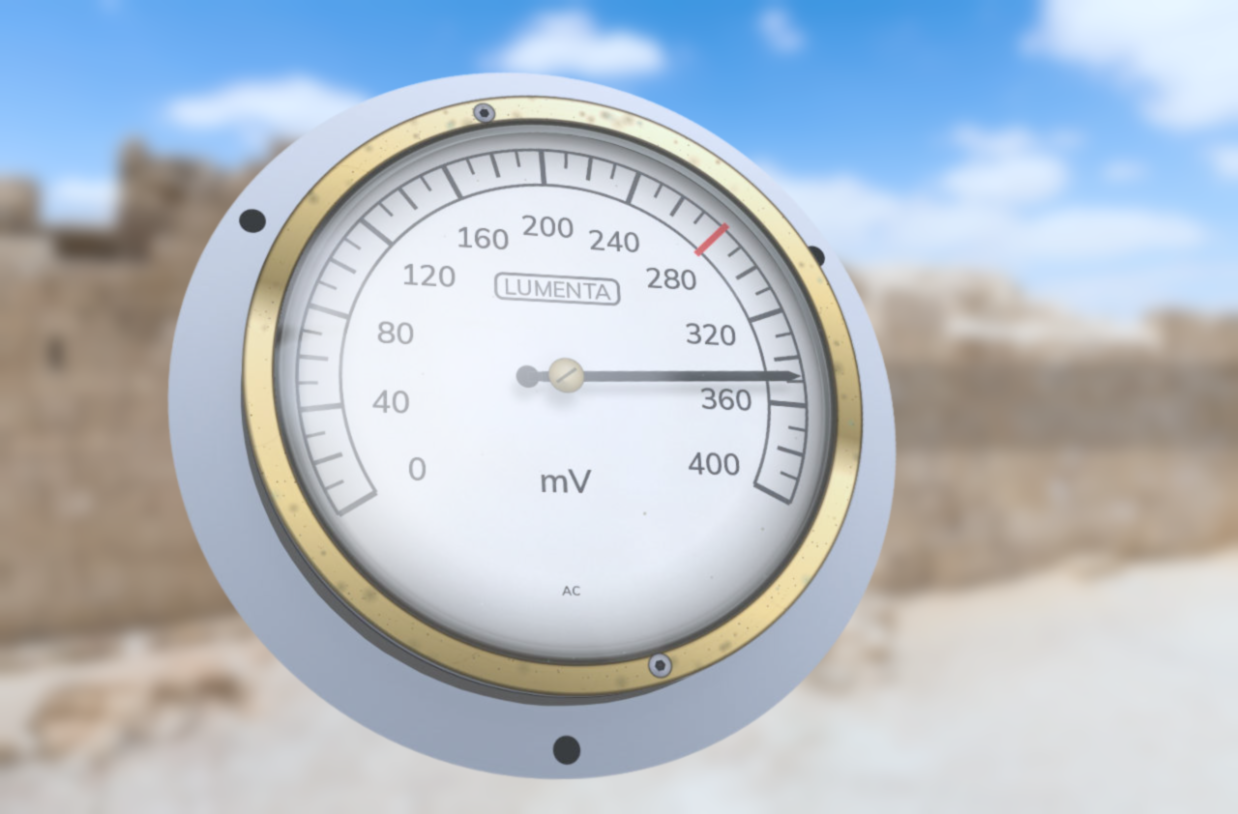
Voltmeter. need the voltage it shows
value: 350 mV
